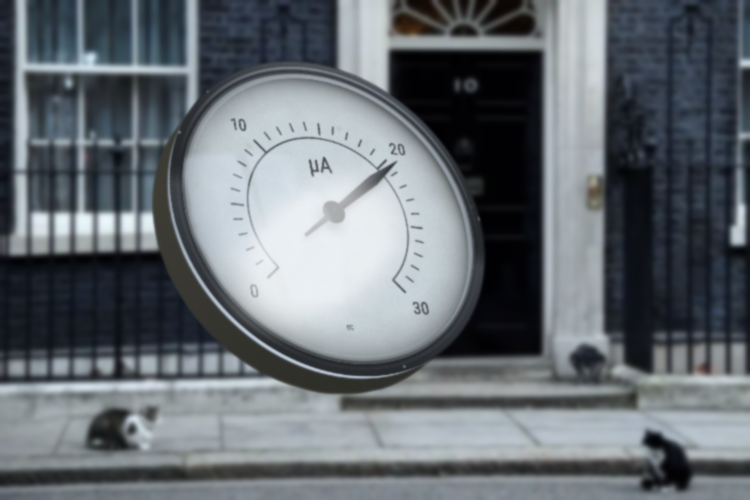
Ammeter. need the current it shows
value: 20.5 µA
